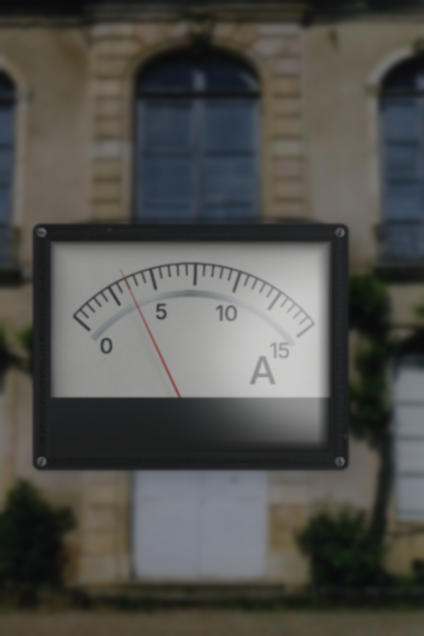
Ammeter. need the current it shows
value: 3.5 A
